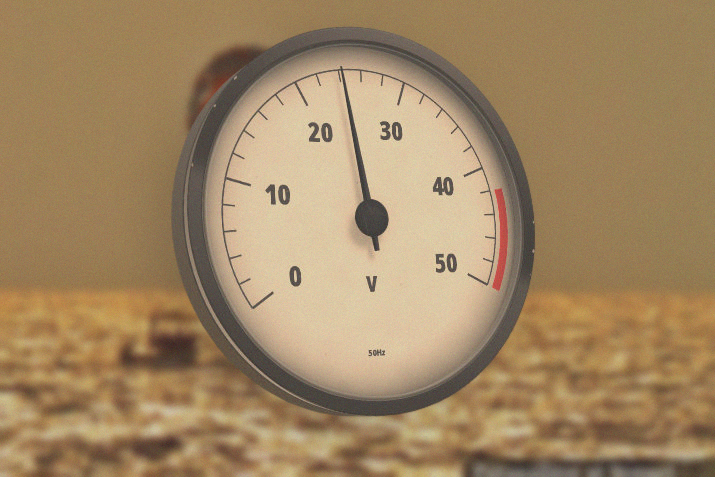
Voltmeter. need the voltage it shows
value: 24 V
